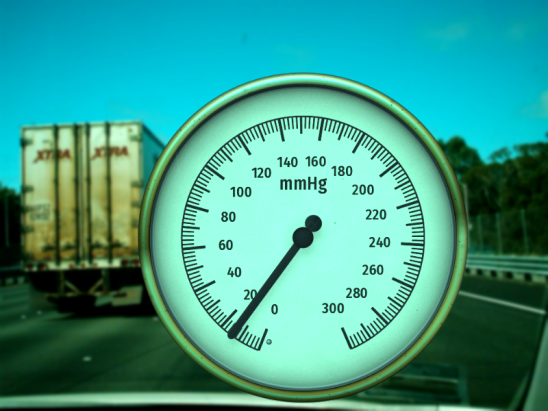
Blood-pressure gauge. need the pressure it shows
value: 14 mmHg
